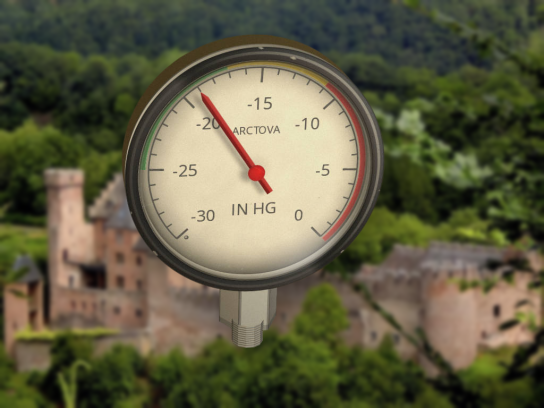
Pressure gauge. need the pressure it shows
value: -19 inHg
